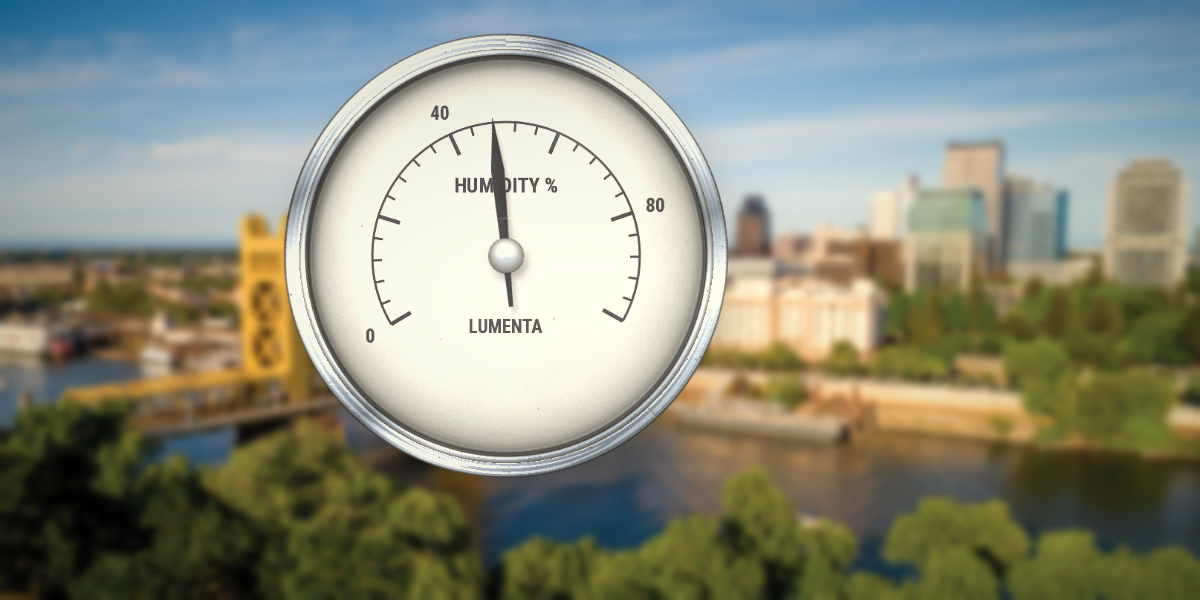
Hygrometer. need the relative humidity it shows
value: 48 %
